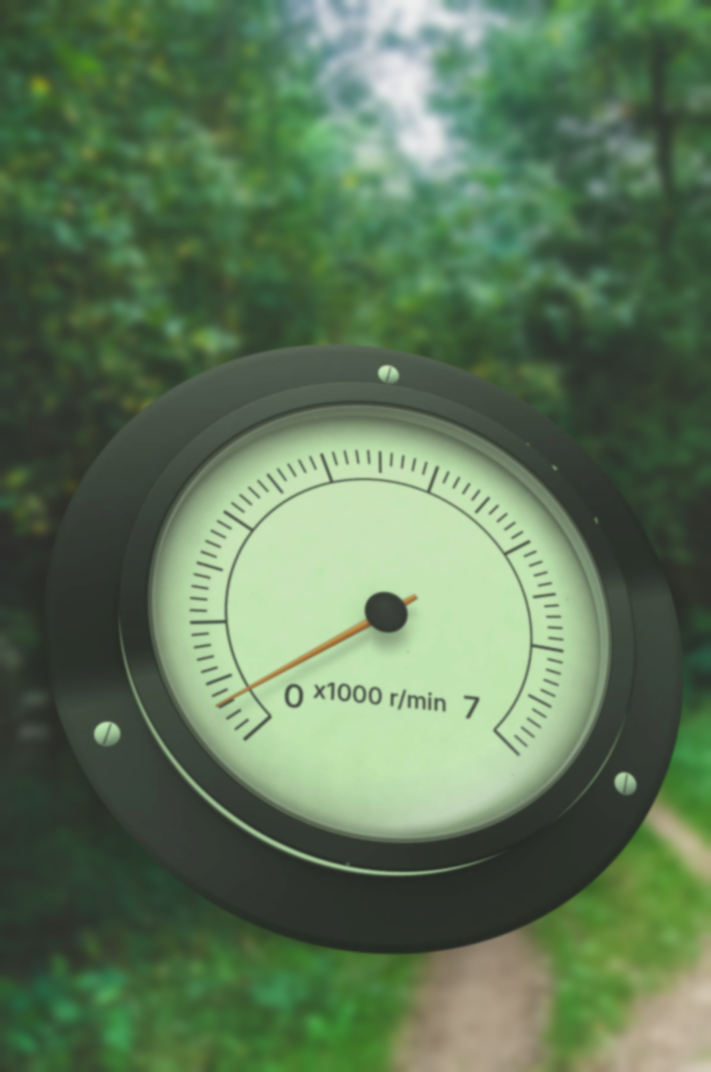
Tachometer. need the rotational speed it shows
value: 300 rpm
